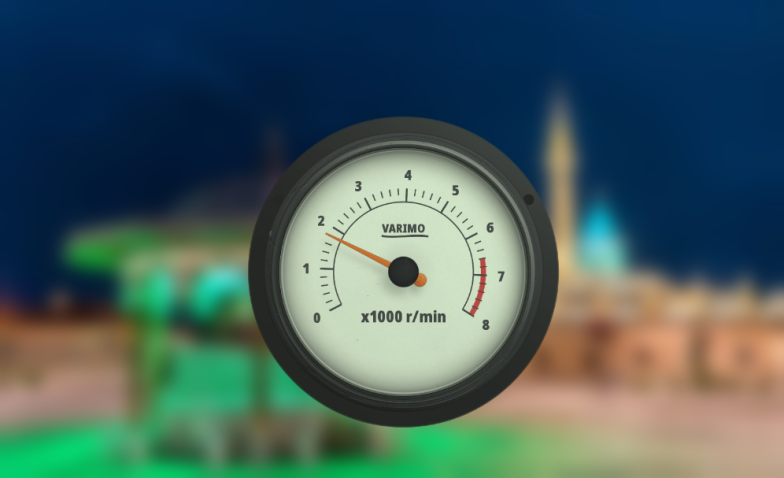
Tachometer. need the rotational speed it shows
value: 1800 rpm
